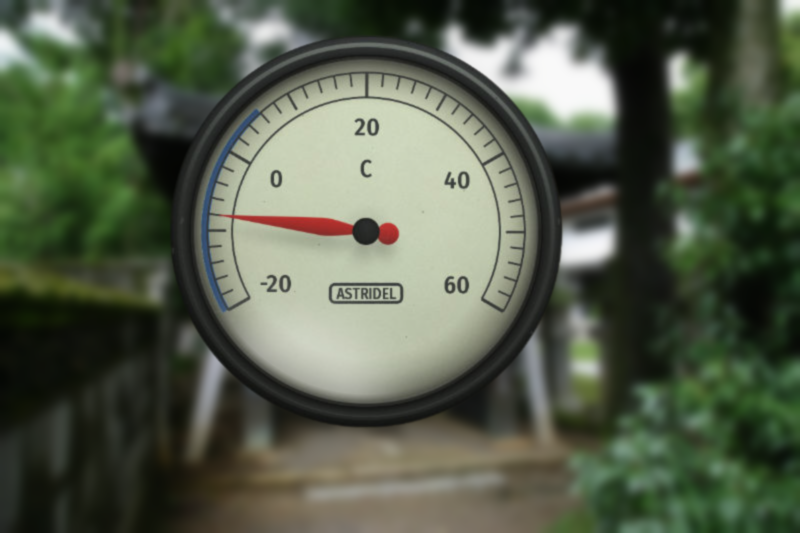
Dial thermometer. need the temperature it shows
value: -8 °C
